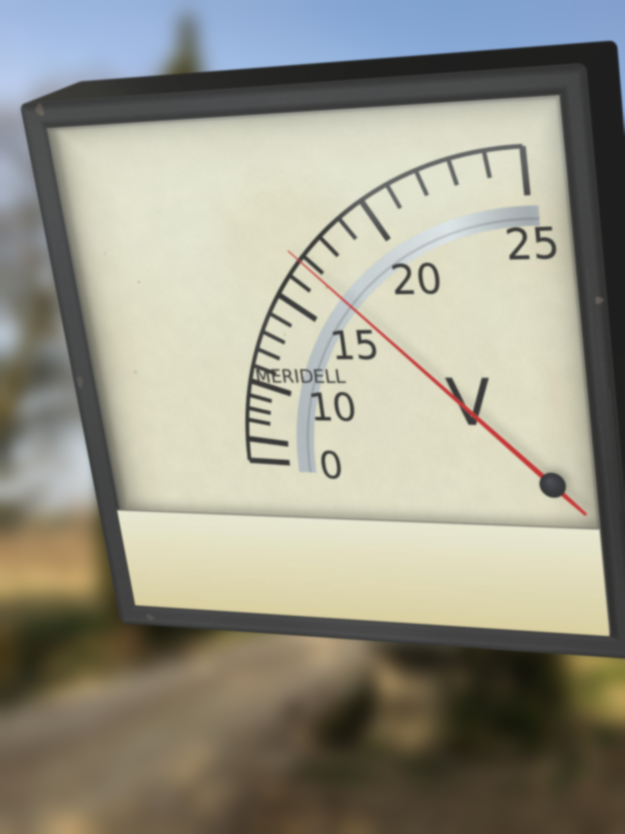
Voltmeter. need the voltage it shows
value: 17 V
